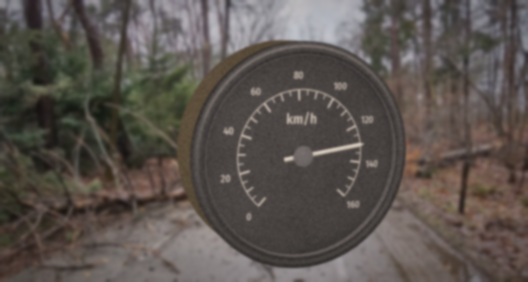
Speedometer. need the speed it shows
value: 130 km/h
